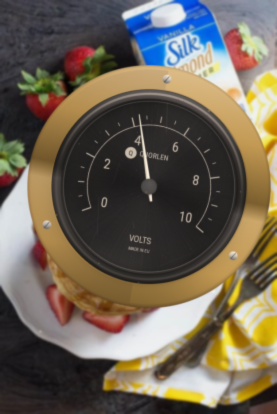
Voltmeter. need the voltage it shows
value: 4.25 V
